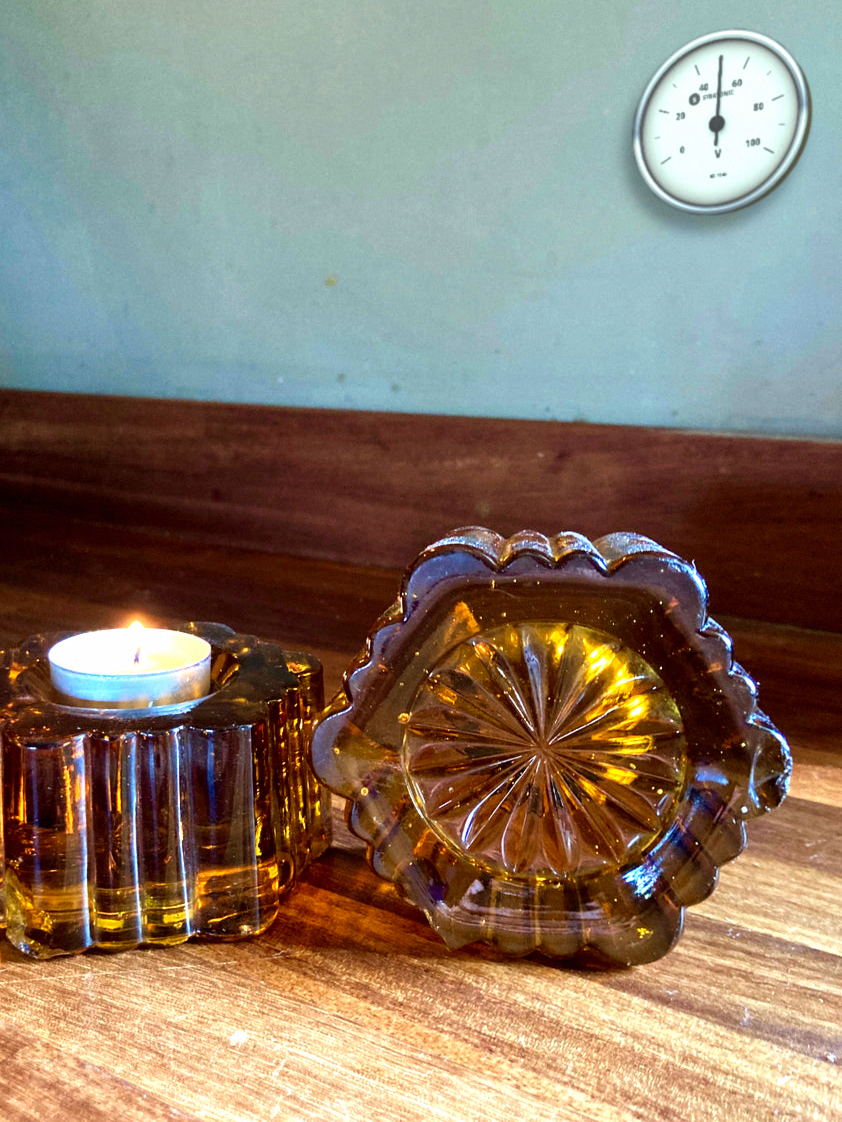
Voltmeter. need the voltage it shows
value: 50 V
